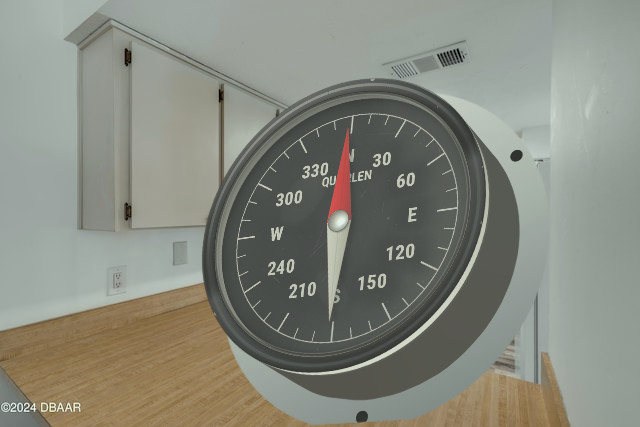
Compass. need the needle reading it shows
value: 0 °
